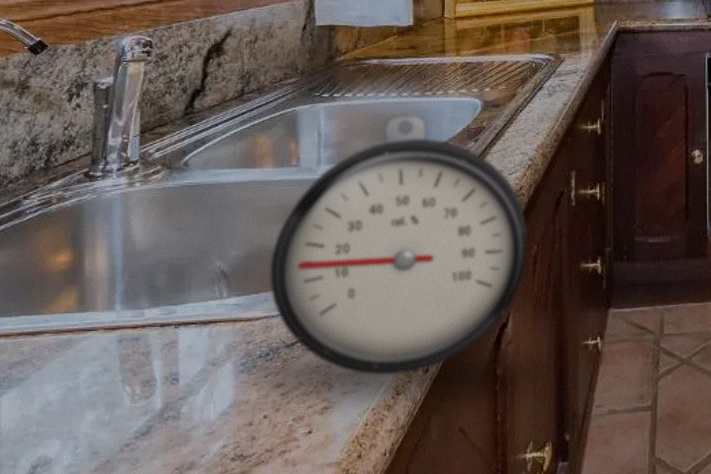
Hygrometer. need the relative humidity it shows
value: 15 %
